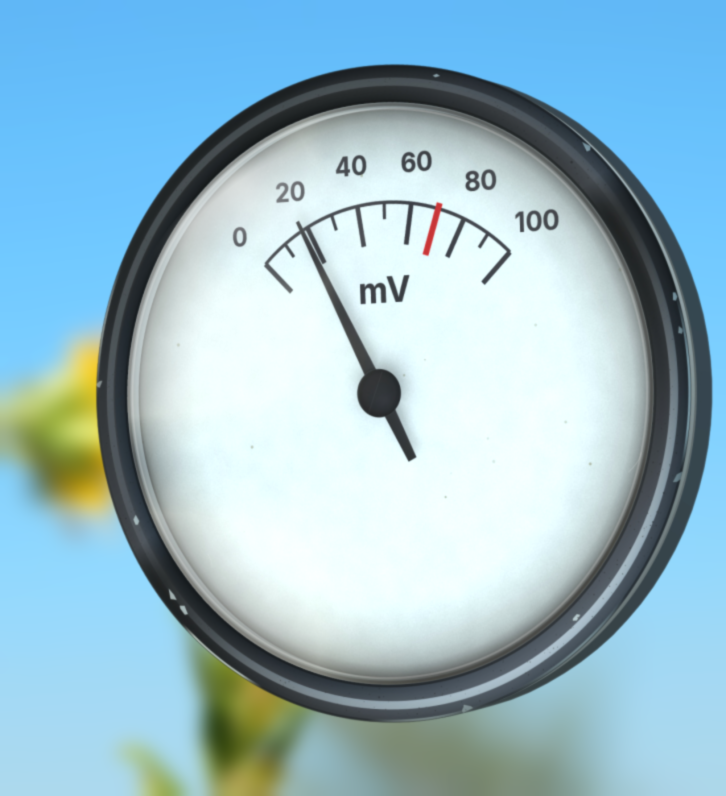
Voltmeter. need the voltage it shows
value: 20 mV
